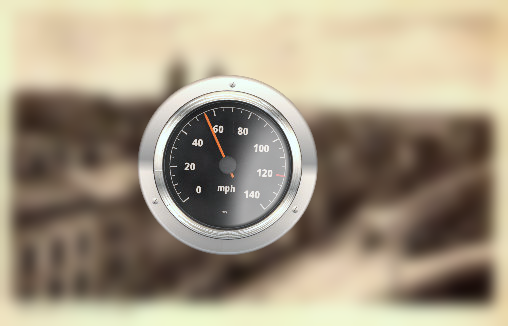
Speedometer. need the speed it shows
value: 55 mph
